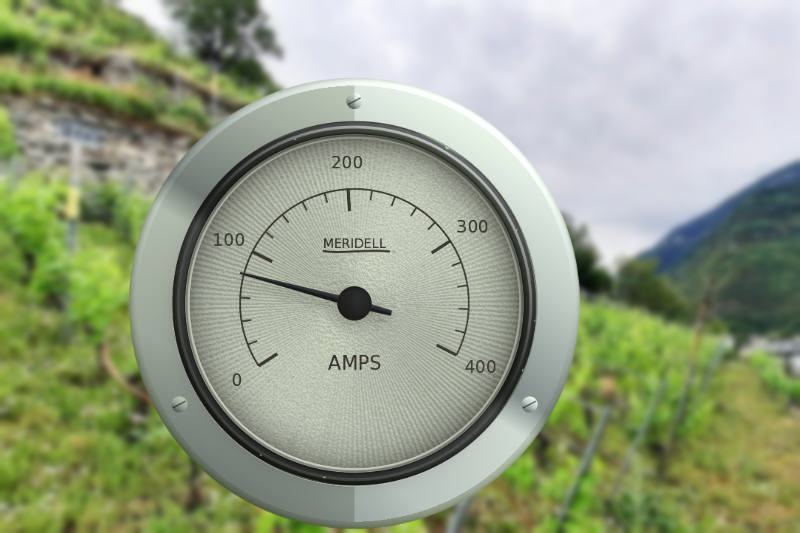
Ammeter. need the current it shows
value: 80 A
